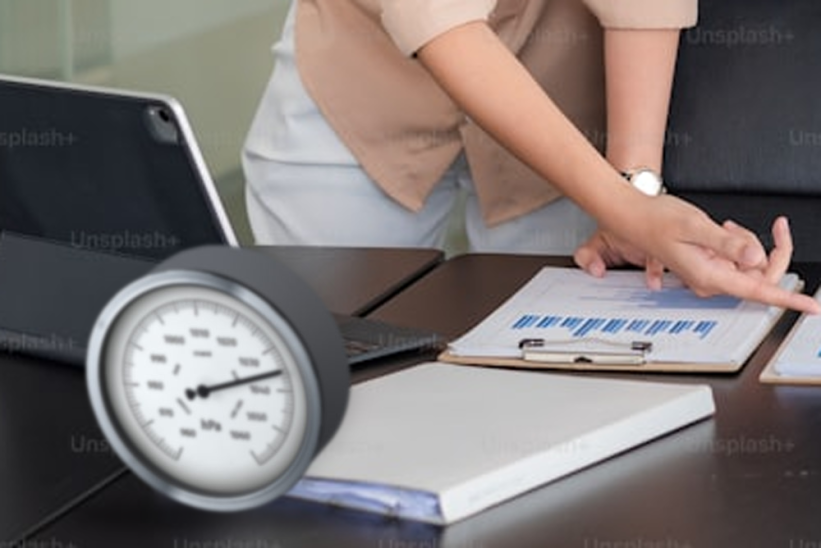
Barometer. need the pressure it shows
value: 1035 hPa
